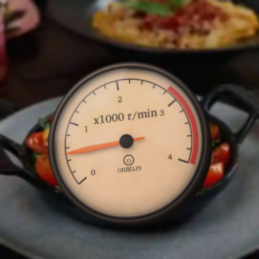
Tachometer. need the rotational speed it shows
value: 500 rpm
